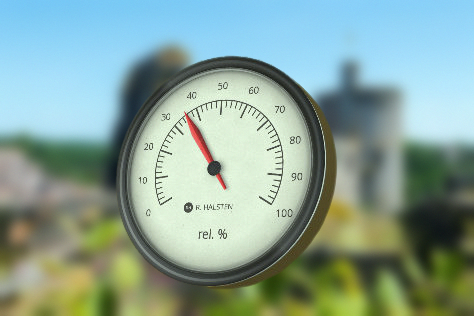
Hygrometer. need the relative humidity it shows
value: 36 %
